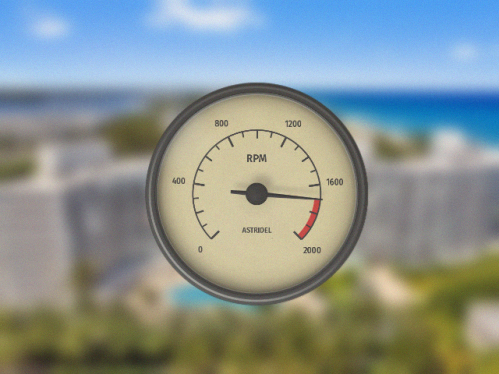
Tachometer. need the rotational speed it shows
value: 1700 rpm
